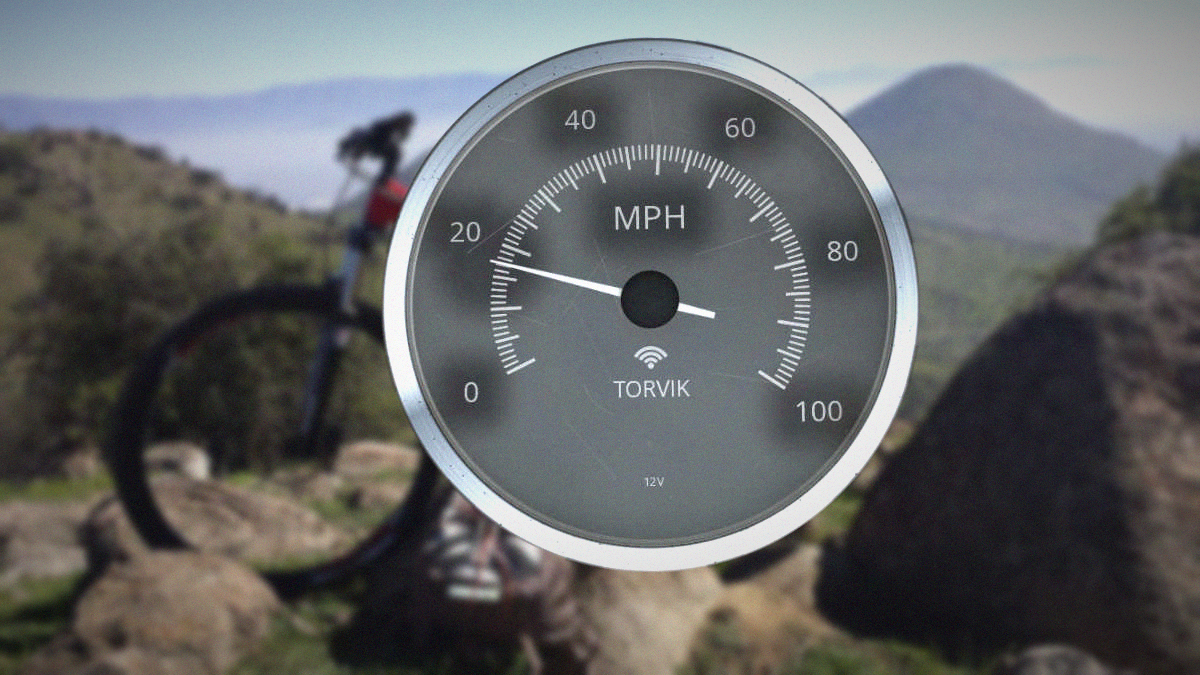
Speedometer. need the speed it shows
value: 17 mph
